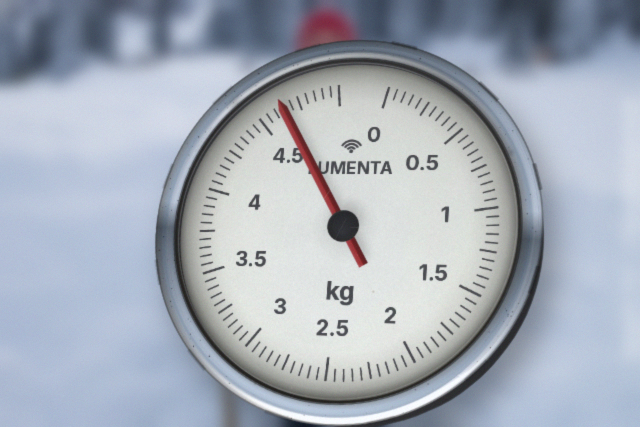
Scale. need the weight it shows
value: 4.65 kg
